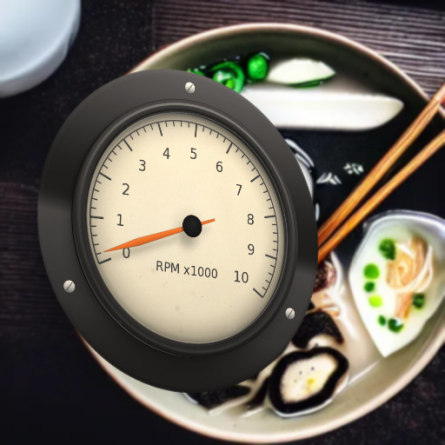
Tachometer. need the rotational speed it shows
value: 200 rpm
